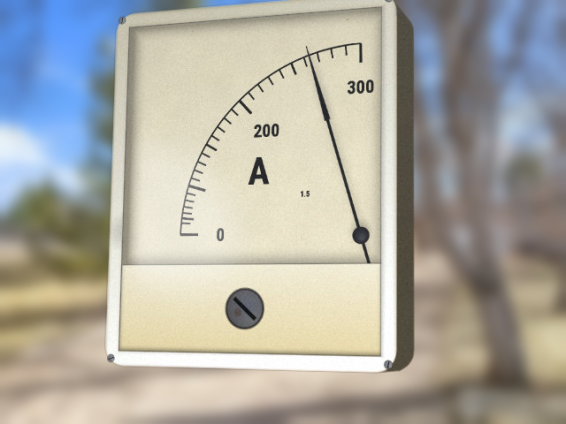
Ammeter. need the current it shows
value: 265 A
